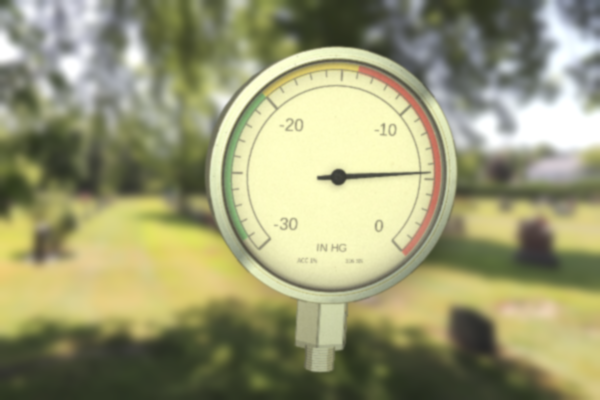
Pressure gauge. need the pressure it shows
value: -5.5 inHg
